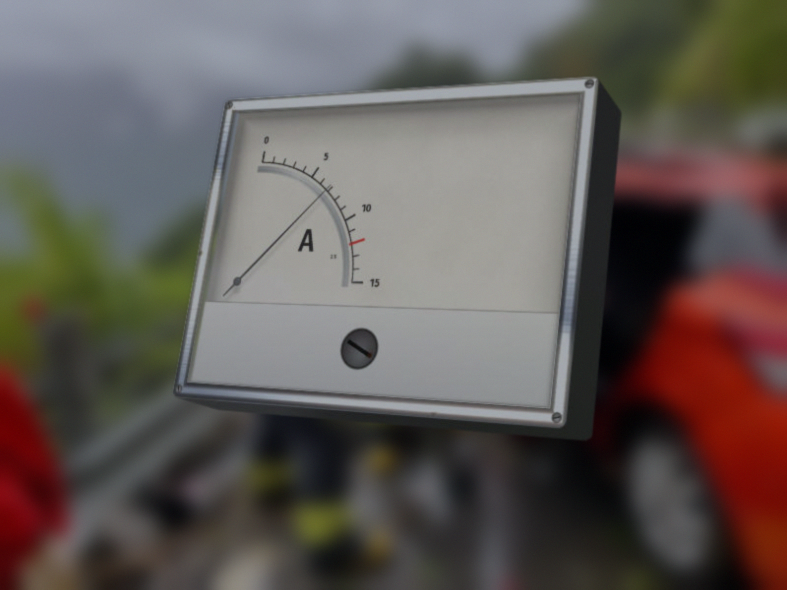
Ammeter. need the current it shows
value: 7 A
